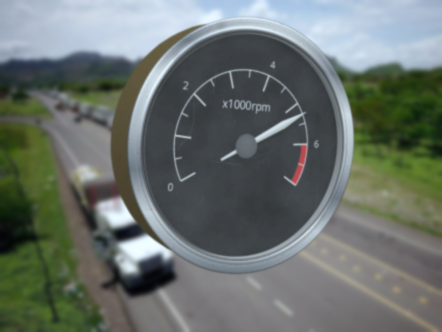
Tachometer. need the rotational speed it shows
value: 5250 rpm
